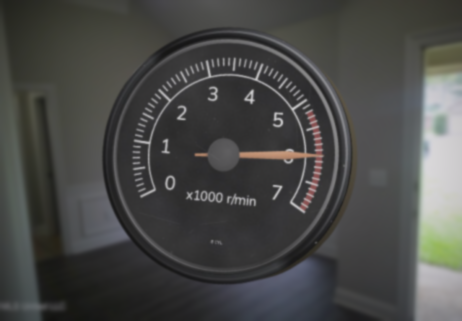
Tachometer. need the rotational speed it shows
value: 6000 rpm
